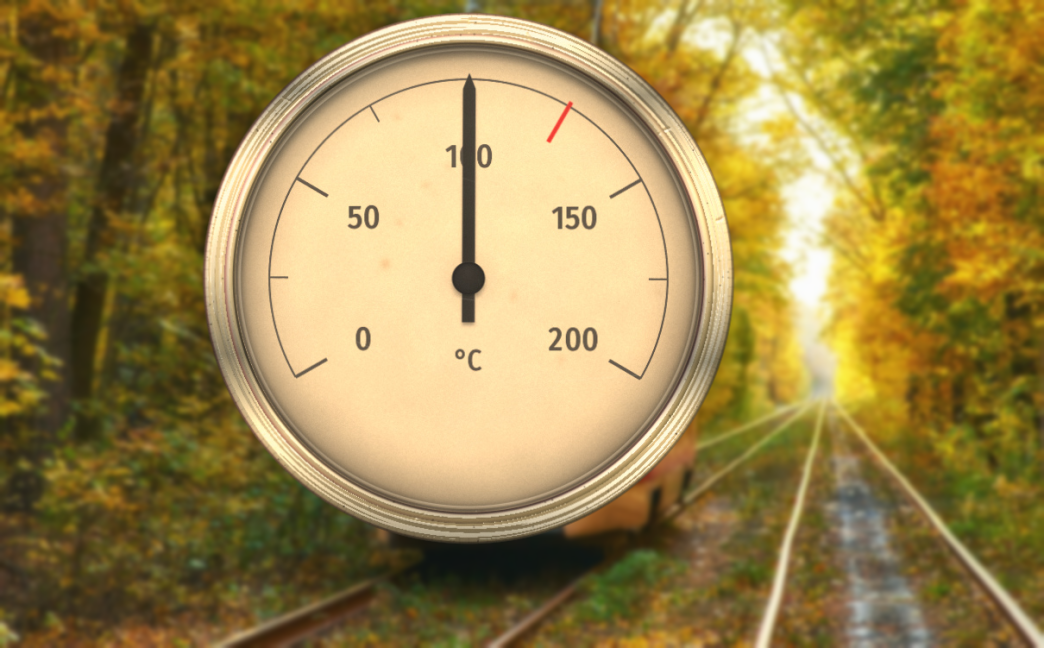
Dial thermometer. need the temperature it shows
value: 100 °C
